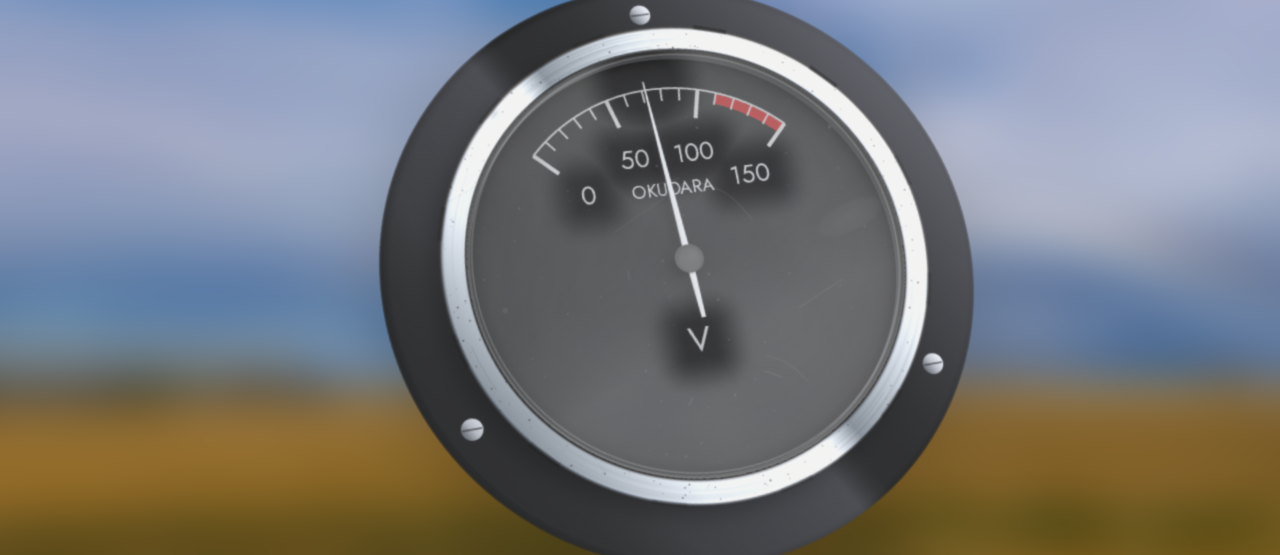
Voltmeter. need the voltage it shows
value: 70 V
